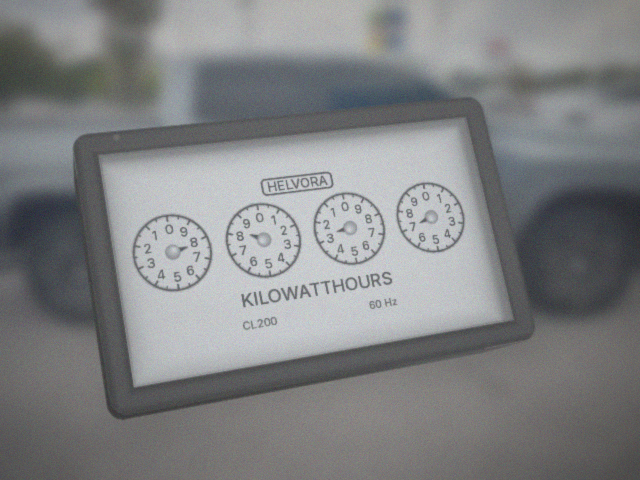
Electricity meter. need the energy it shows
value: 7827 kWh
